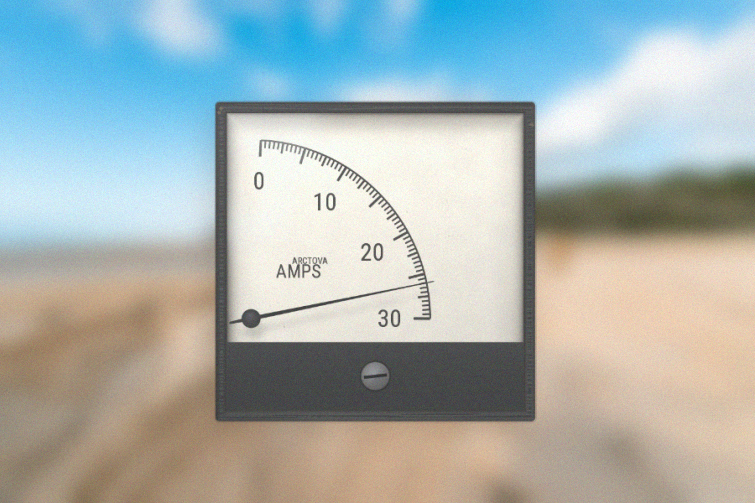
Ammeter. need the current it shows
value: 26 A
